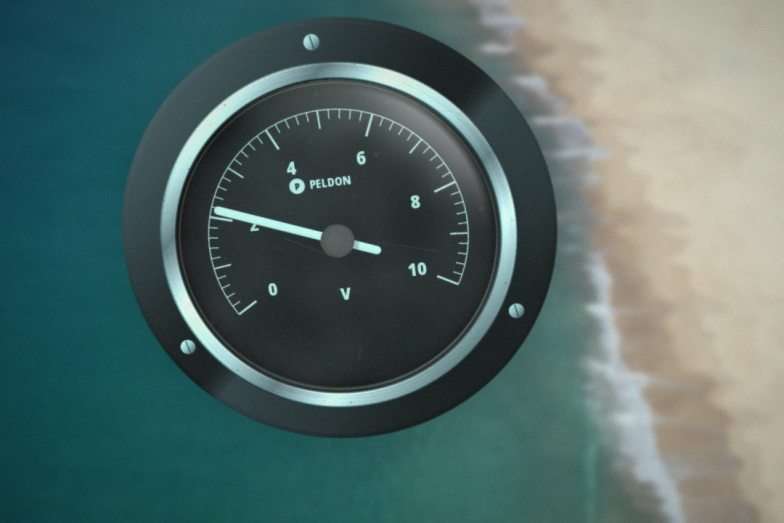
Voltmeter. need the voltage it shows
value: 2.2 V
